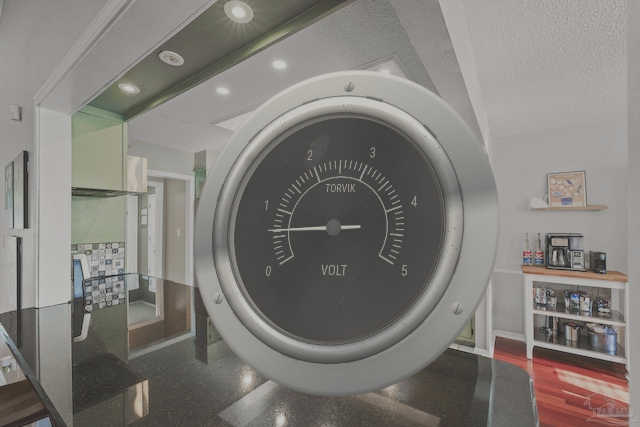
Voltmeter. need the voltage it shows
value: 0.6 V
